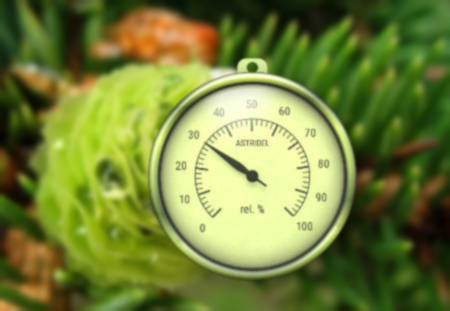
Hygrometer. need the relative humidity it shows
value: 30 %
